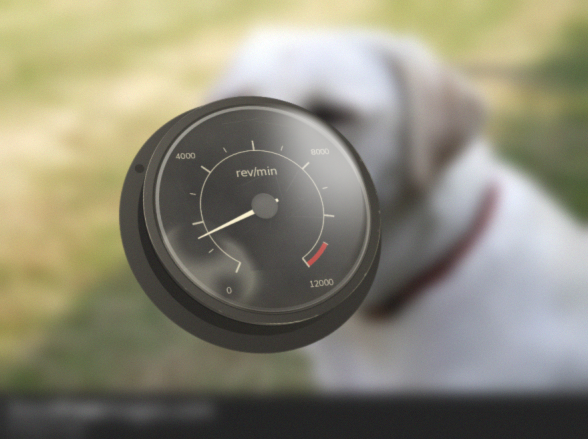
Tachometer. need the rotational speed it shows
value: 1500 rpm
